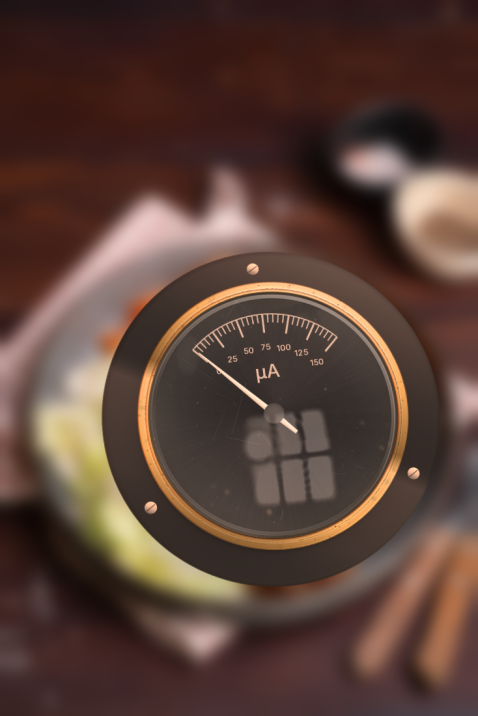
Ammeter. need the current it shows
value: 0 µA
